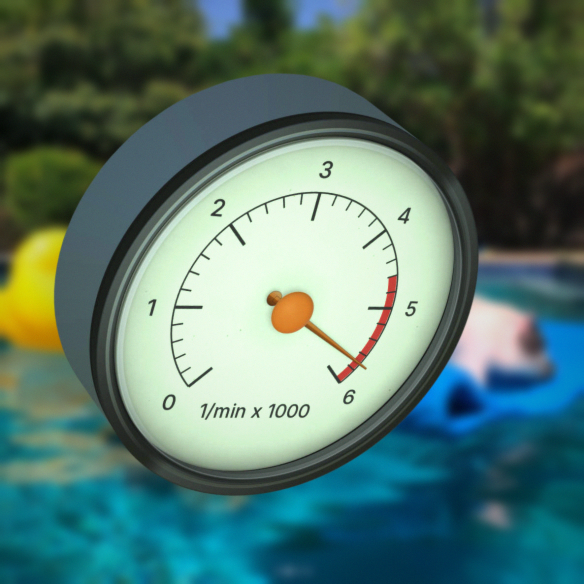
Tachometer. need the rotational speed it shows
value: 5700 rpm
